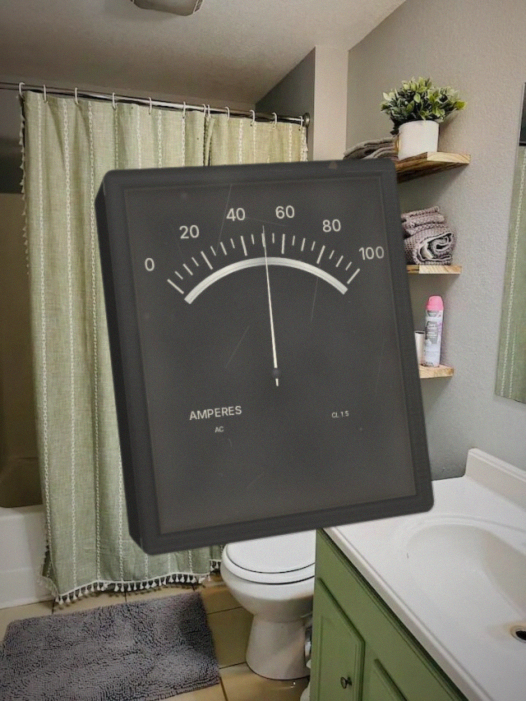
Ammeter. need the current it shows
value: 50 A
